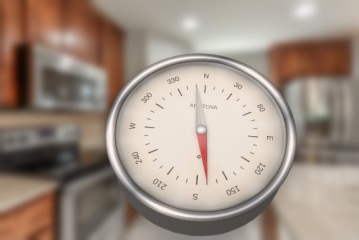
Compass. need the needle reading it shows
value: 170 °
